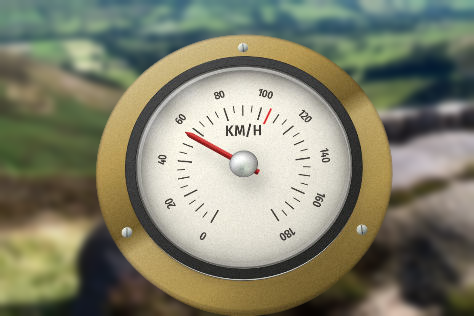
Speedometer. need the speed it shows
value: 55 km/h
